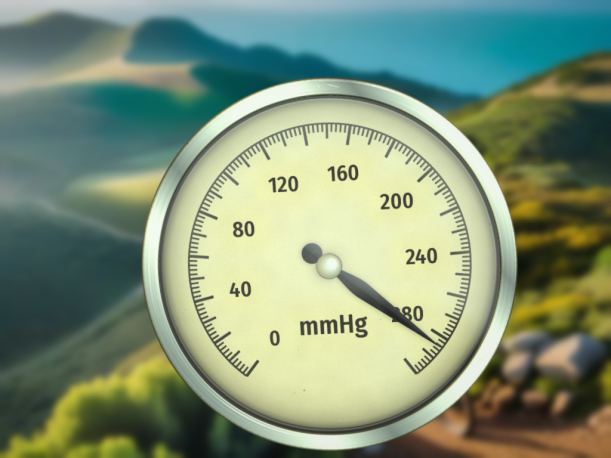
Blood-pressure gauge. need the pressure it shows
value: 284 mmHg
